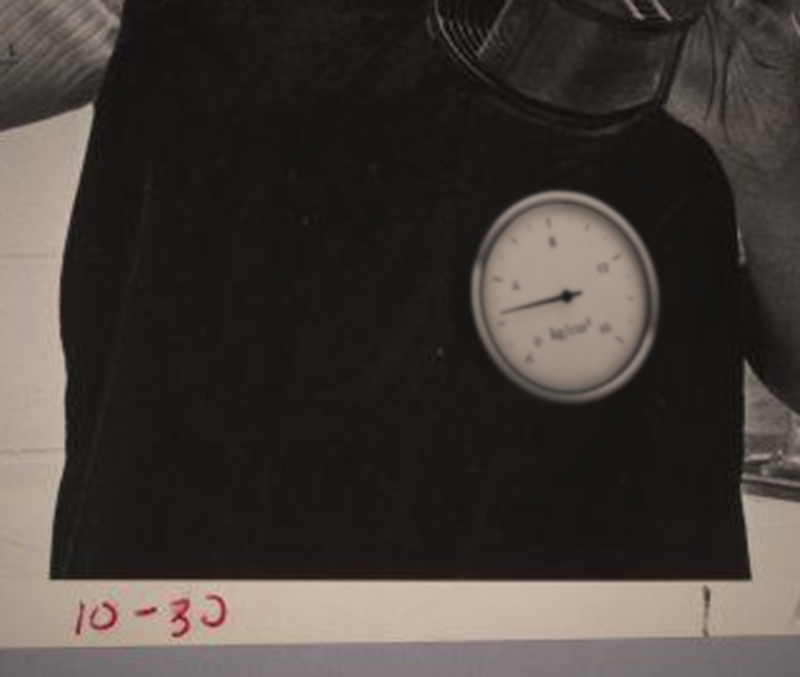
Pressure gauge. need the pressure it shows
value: 2.5 kg/cm²
